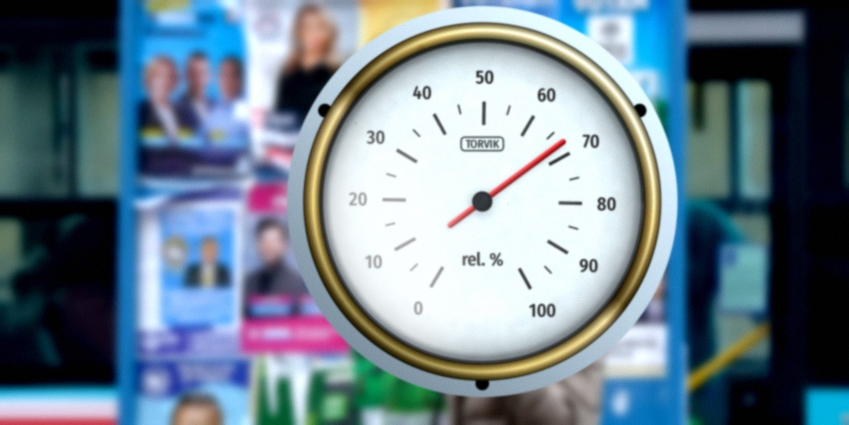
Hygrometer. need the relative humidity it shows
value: 67.5 %
